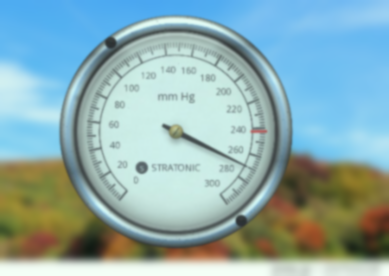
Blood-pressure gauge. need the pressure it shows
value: 270 mmHg
